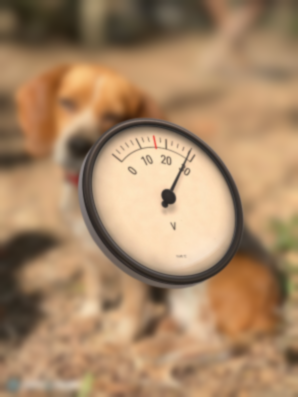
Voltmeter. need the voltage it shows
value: 28 V
